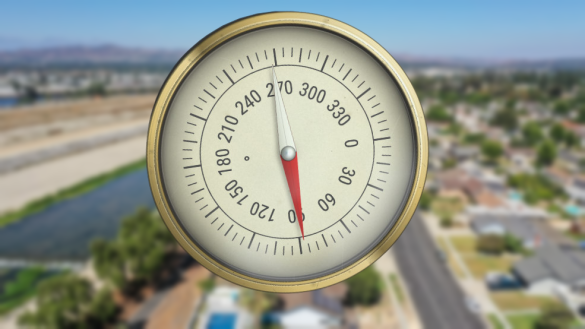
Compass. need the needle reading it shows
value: 87.5 °
